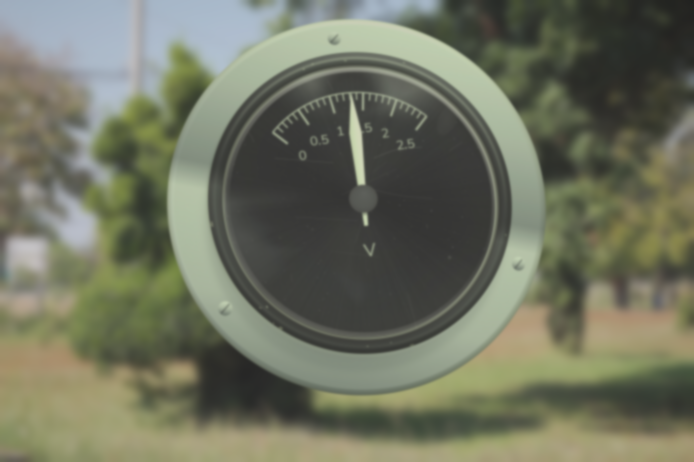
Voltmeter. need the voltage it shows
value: 1.3 V
